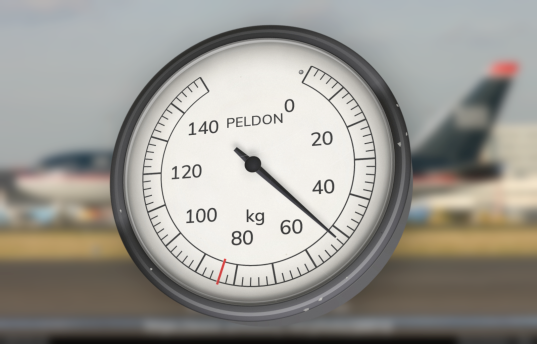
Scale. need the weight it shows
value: 52 kg
